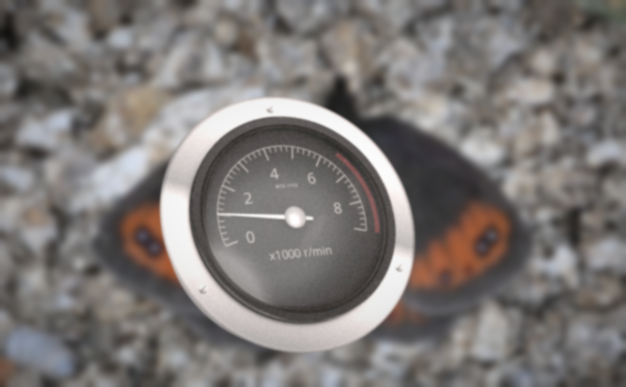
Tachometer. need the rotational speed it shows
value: 1000 rpm
